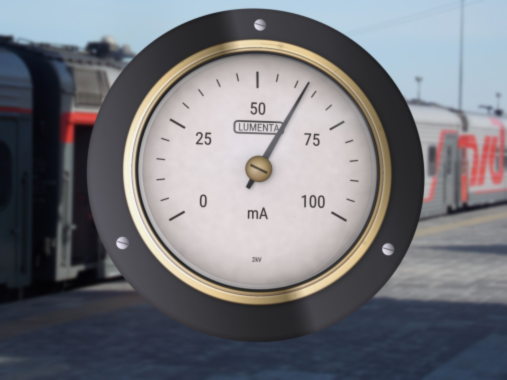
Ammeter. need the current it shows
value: 62.5 mA
